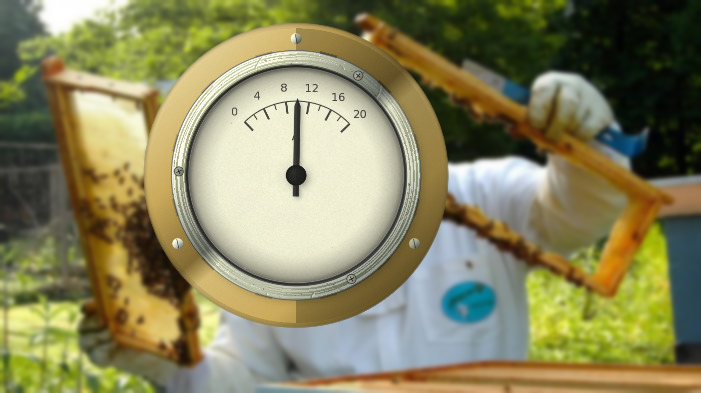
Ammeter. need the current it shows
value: 10 A
